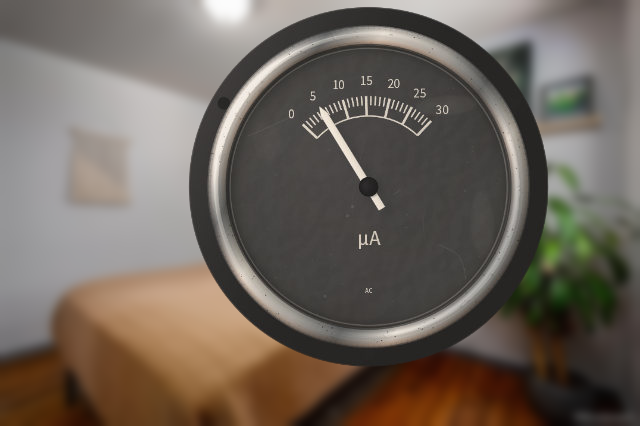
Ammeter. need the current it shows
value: 5 µA
